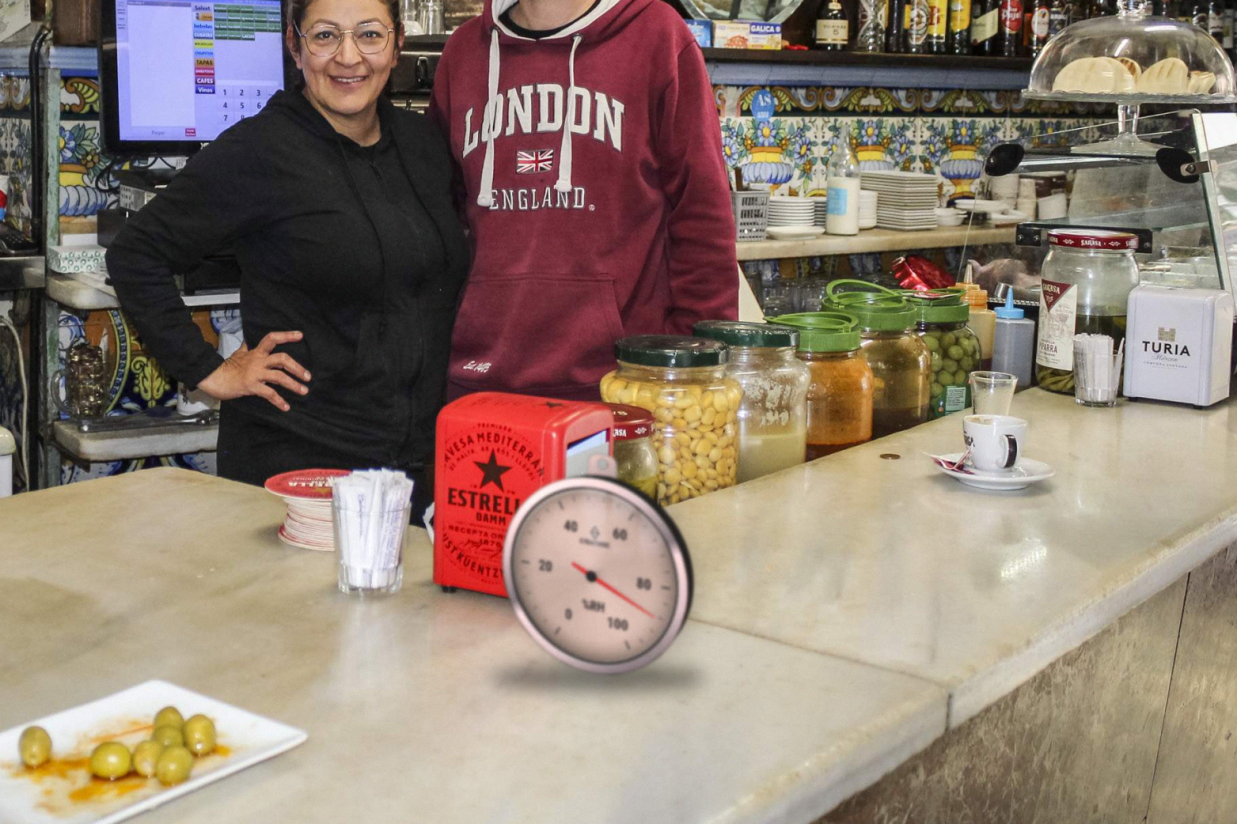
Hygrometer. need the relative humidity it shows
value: 88 %
